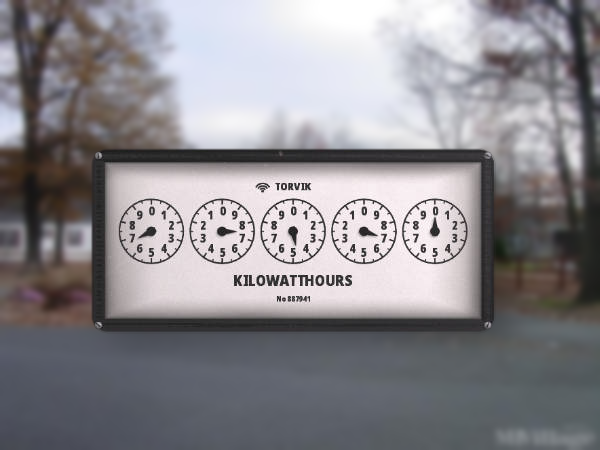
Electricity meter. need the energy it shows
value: 67470 kWh
